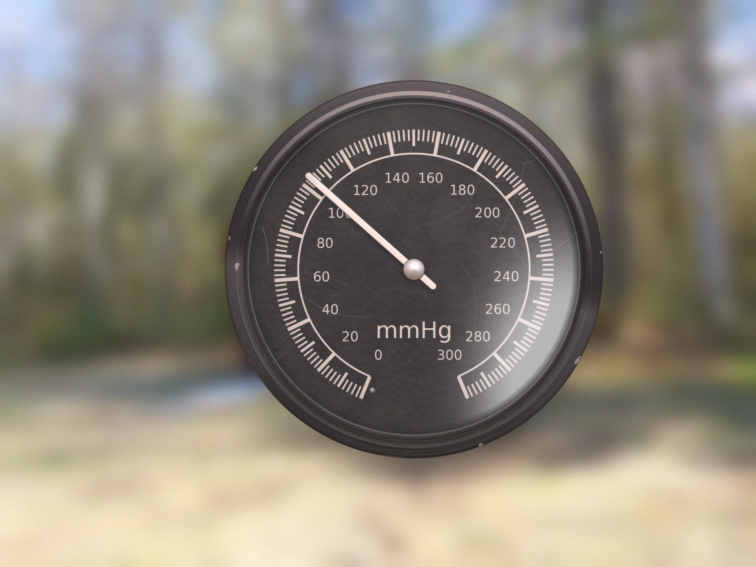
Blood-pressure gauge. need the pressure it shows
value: 104 mmHg
